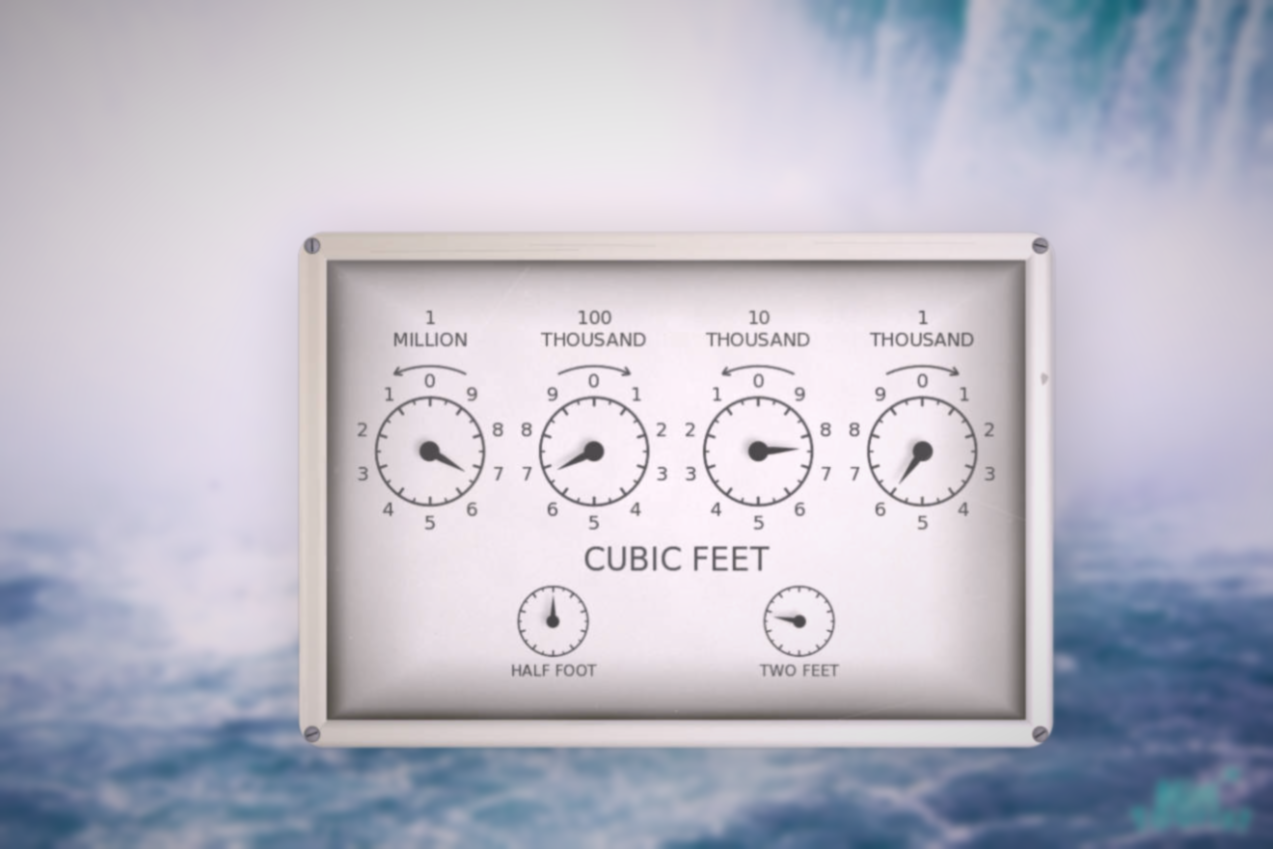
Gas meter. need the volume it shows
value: 667600 ft³
